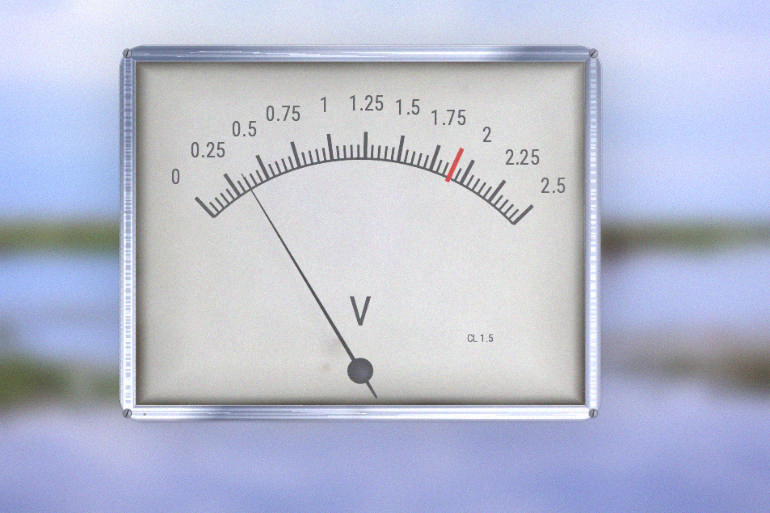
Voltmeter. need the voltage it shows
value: 0.35 V
